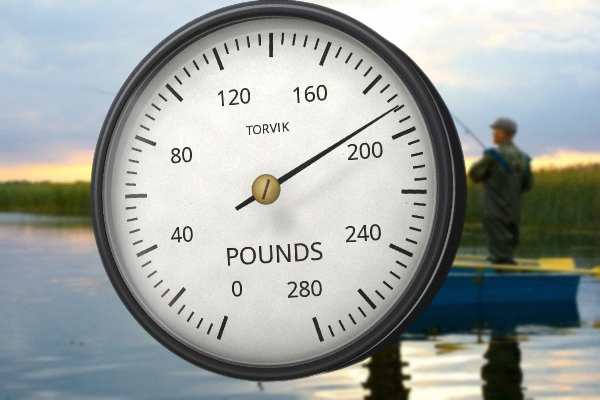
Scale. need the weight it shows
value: 192 lb
